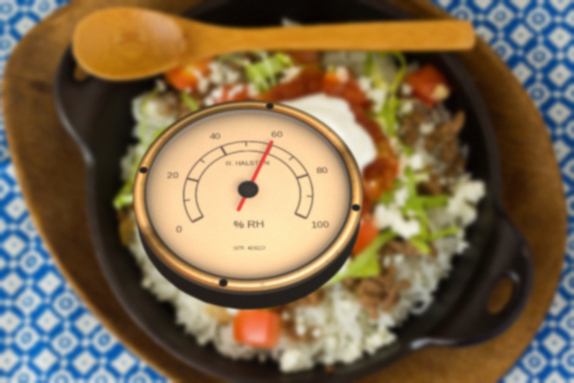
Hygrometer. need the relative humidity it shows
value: 60 %
